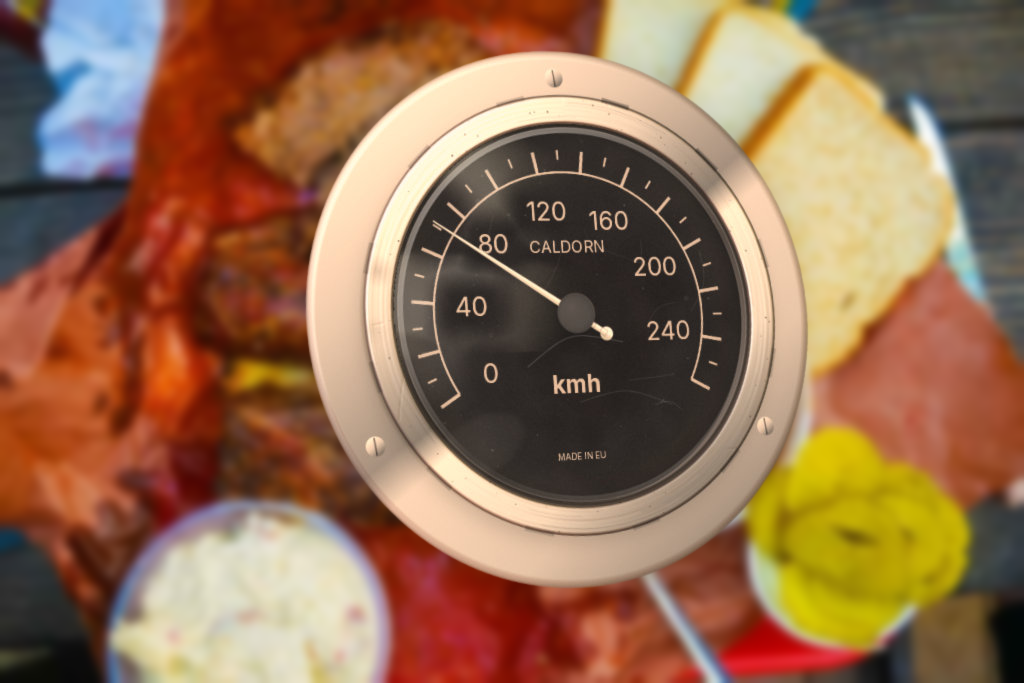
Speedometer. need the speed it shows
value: 70 km/h
